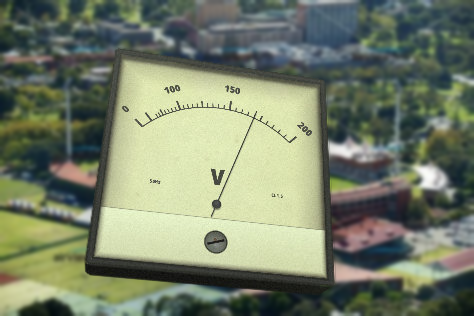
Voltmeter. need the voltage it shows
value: 170 V
